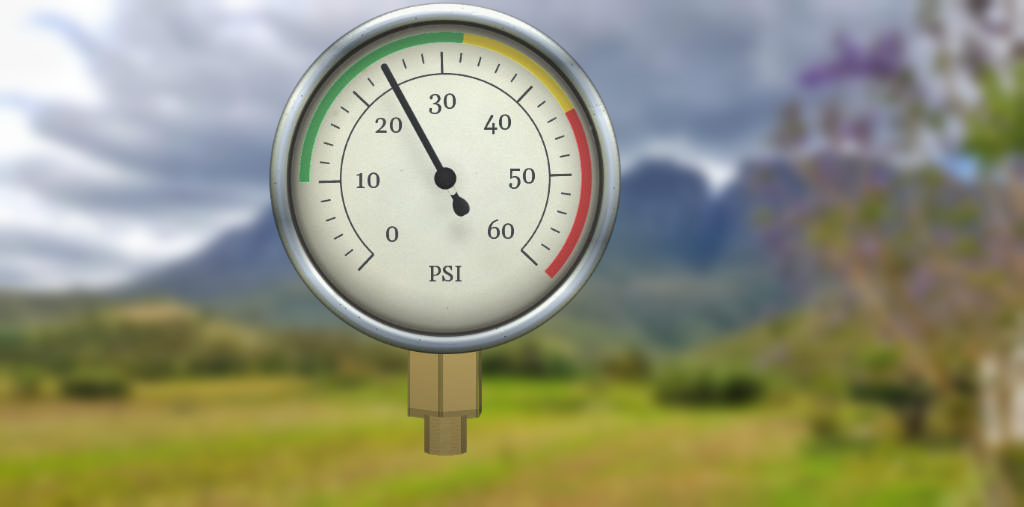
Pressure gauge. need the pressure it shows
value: 24 psi
